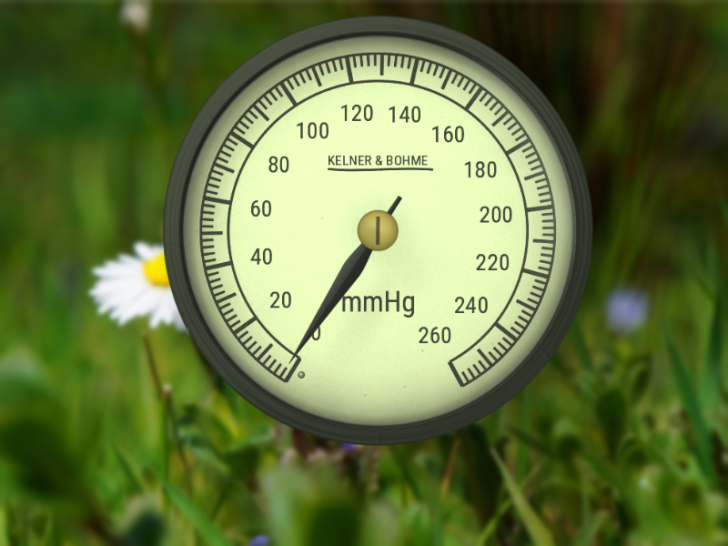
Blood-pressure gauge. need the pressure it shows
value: 2 mmHg
